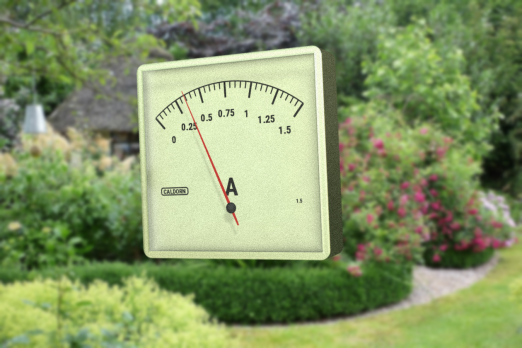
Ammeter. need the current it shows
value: 0.35 A
